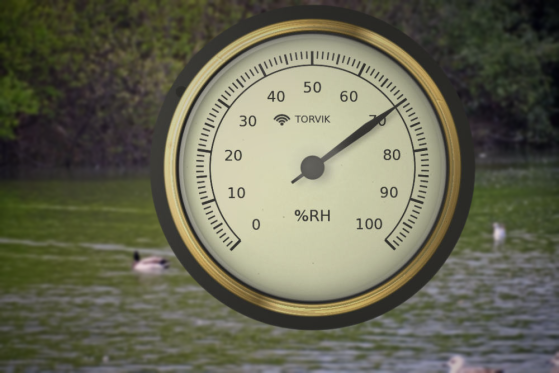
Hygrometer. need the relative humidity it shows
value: 70 %
